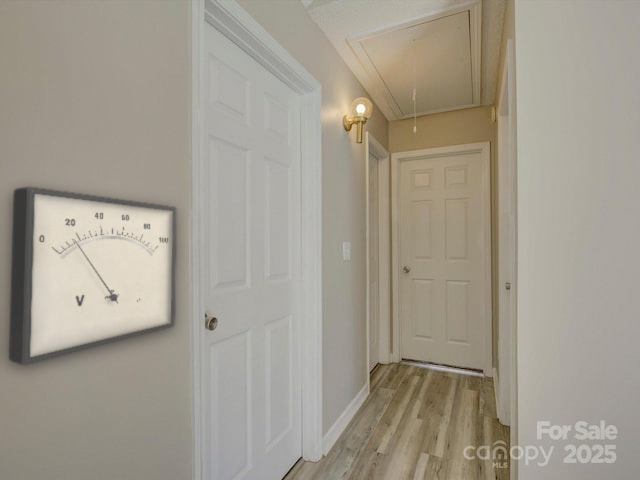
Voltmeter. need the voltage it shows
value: 15 V
